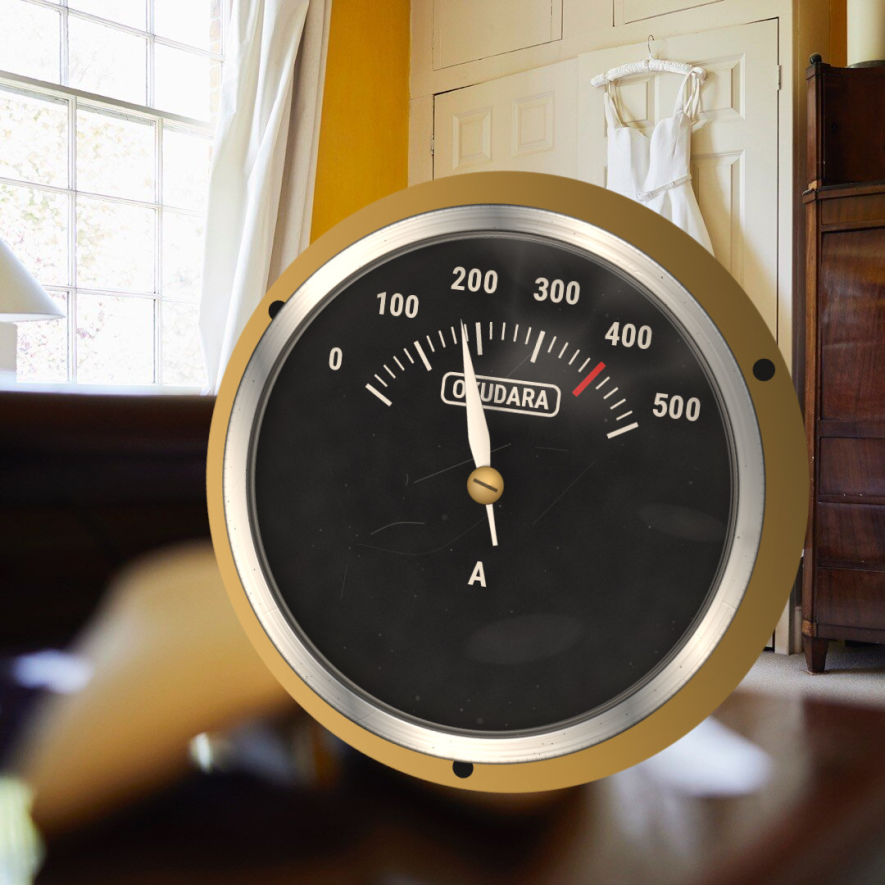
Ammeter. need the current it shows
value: 180 A
